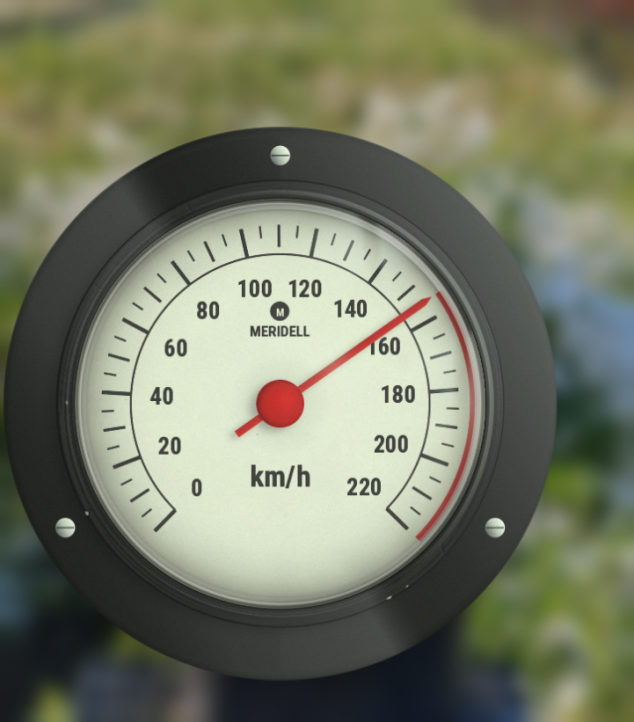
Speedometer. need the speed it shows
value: 155 km/h
